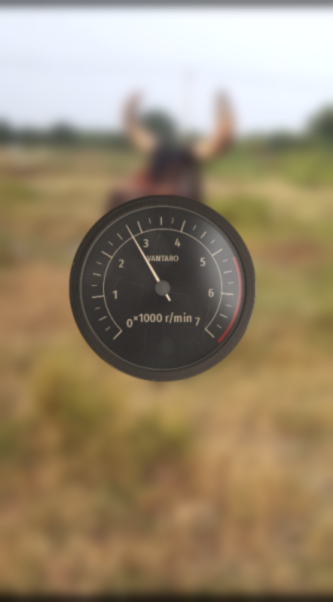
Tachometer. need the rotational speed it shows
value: 2750 rpm
